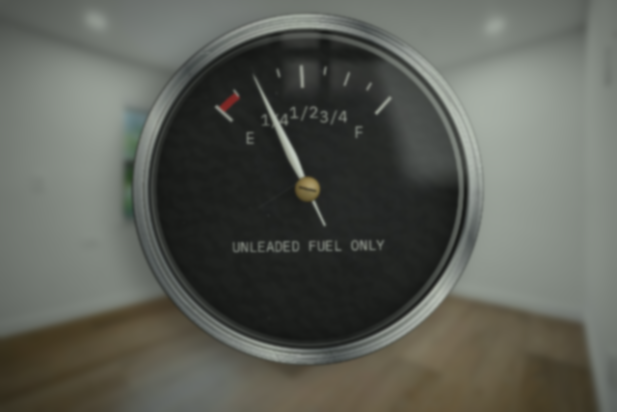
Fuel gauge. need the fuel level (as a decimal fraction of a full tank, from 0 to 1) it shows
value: 0.25
